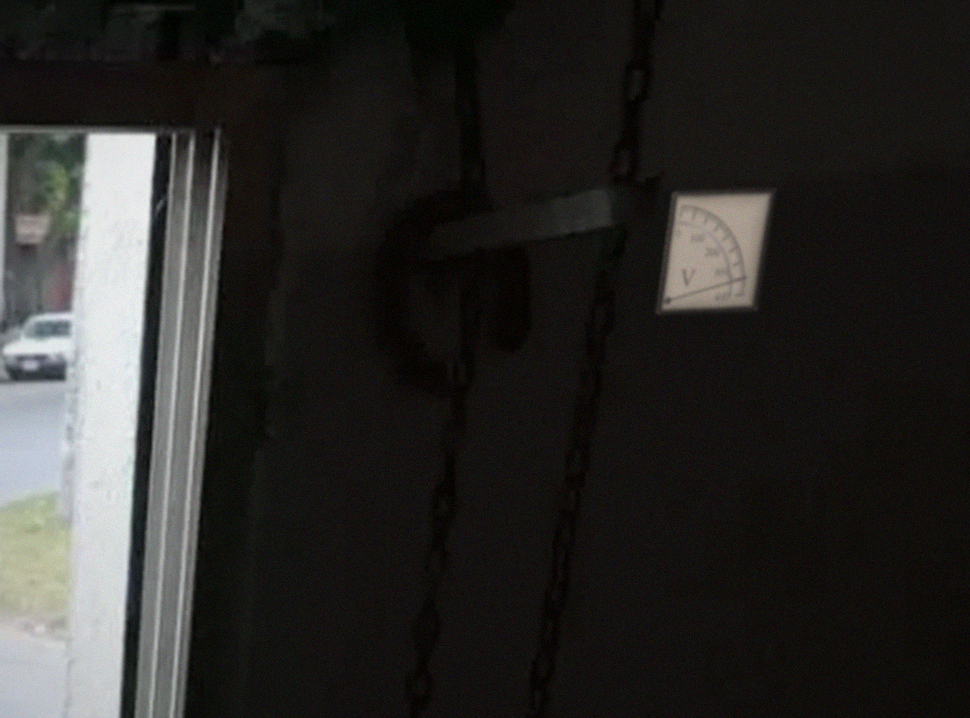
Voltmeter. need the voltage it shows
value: 350 V
